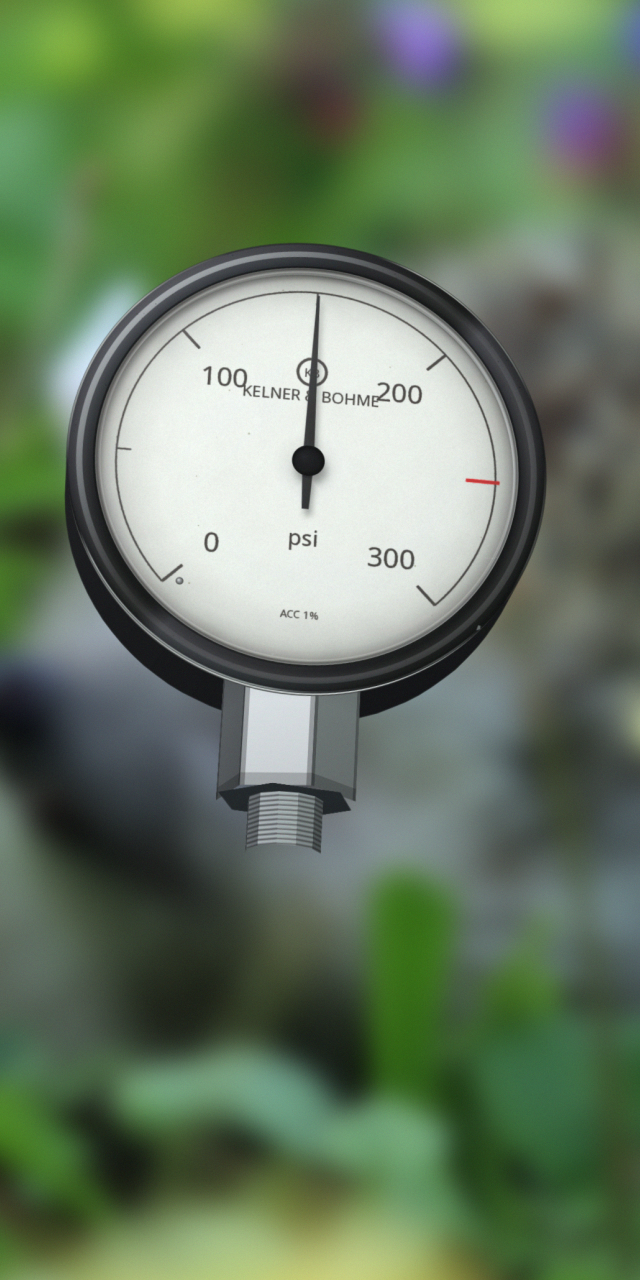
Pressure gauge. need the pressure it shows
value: 150 psi
